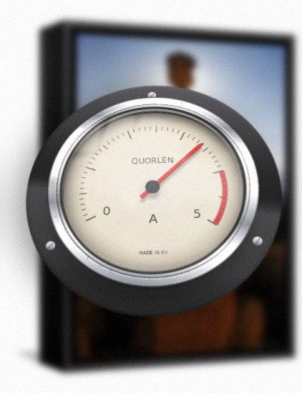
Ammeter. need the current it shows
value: 3.4 A
